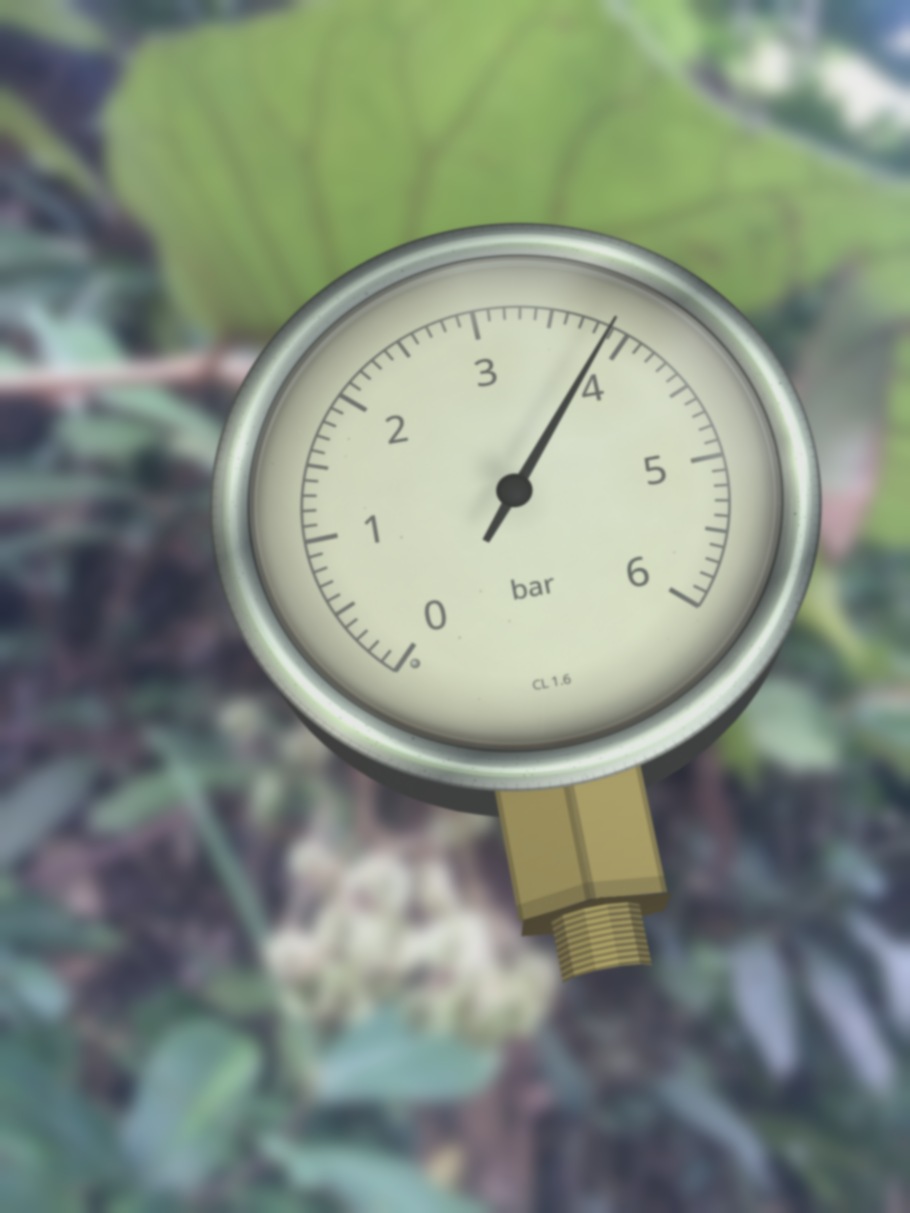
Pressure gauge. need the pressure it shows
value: 3.9 bar
